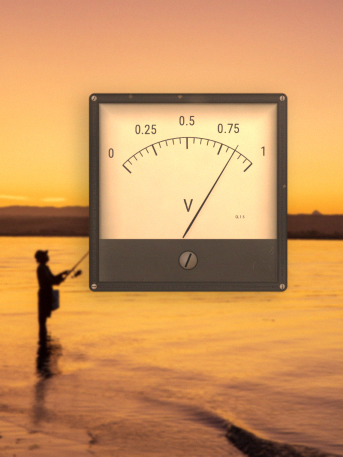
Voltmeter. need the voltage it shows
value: 0.85 V
